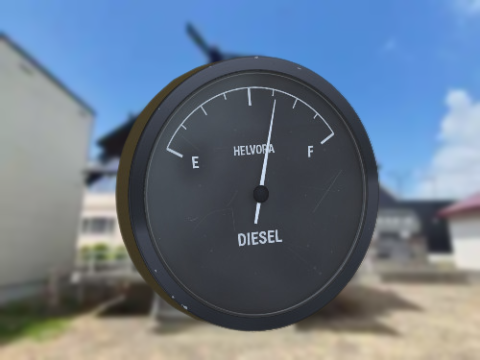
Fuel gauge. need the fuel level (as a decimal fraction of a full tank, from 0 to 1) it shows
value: 0.625
